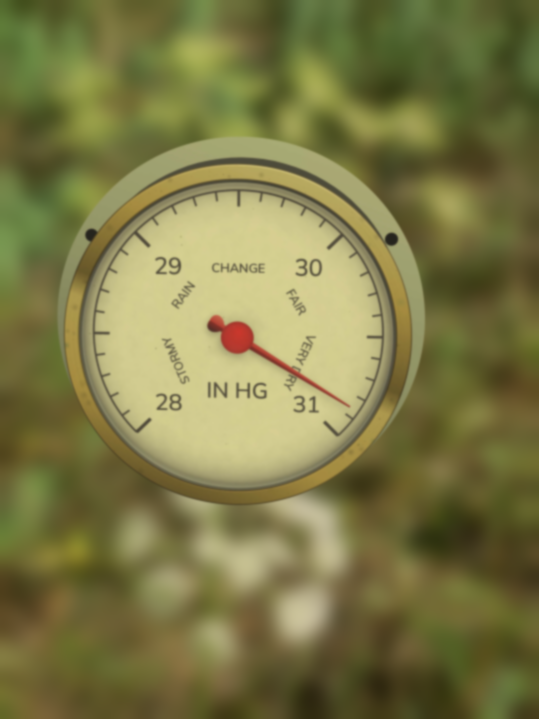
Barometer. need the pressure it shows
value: 30.85 inHg
